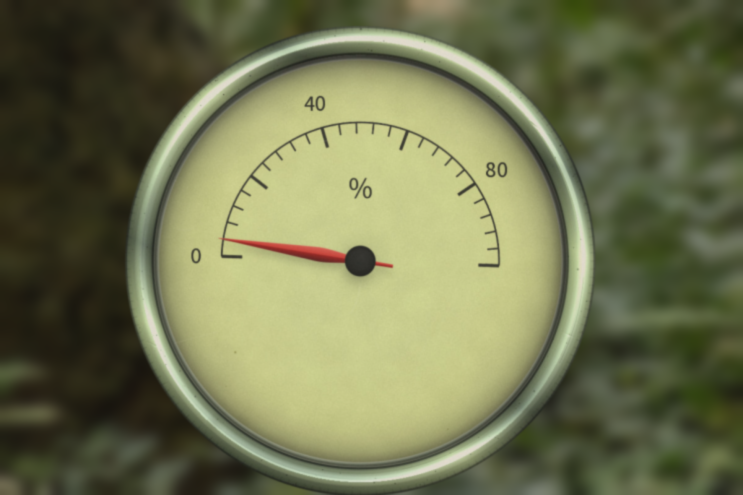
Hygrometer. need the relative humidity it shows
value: 4 %
